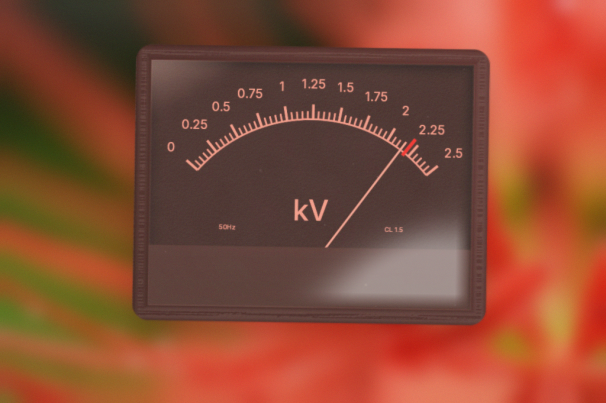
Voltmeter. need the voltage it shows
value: 2.15 kV
